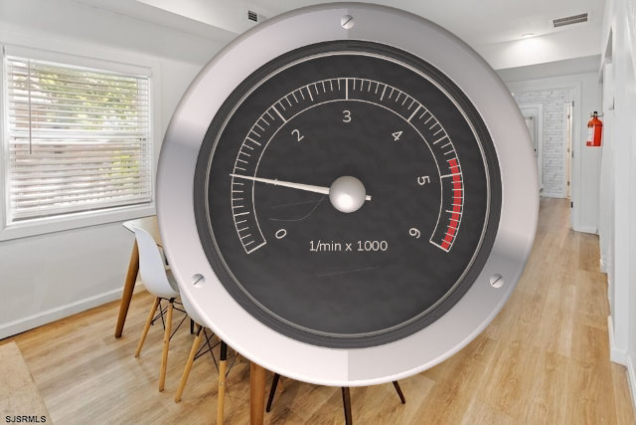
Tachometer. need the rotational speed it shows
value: 1000 rpm
